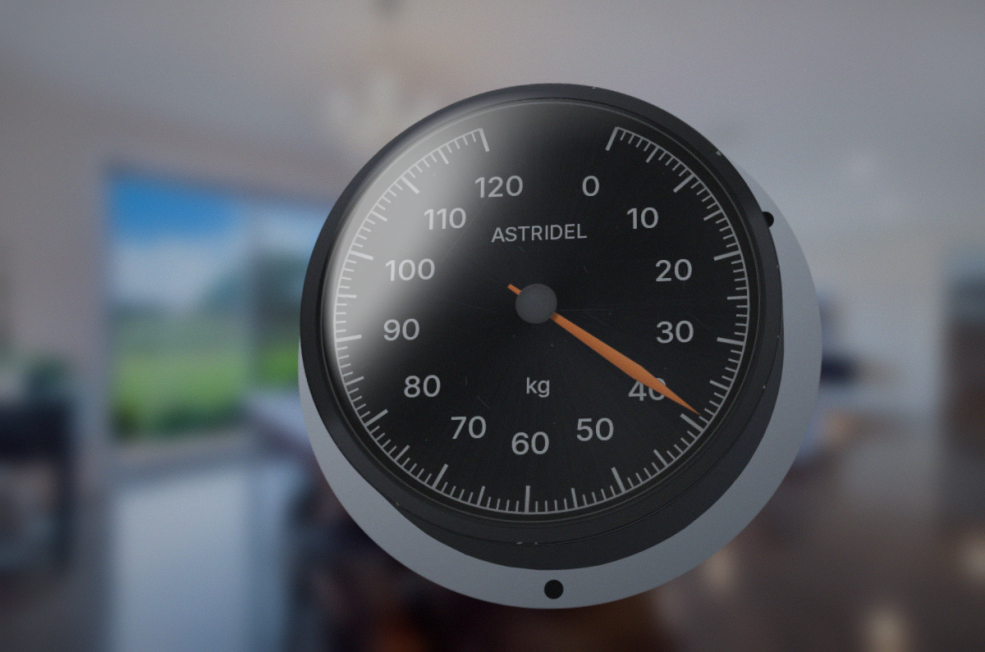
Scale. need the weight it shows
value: 39 kg
